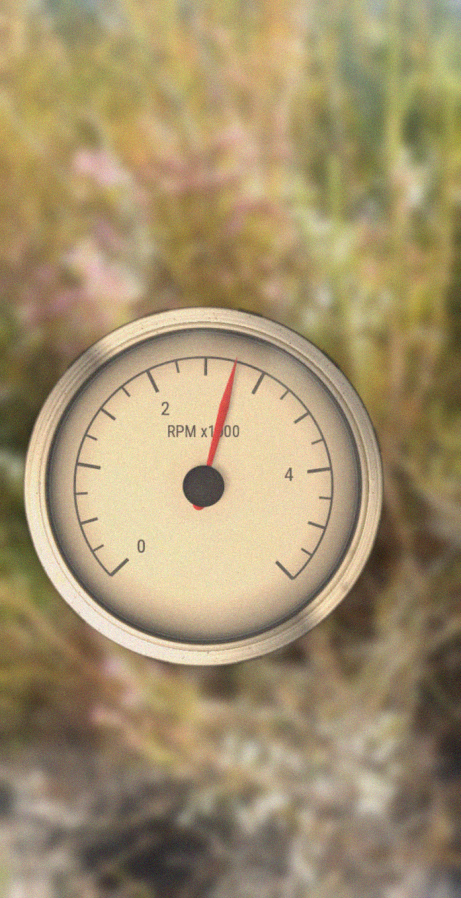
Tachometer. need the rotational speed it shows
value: 2750 rpm
